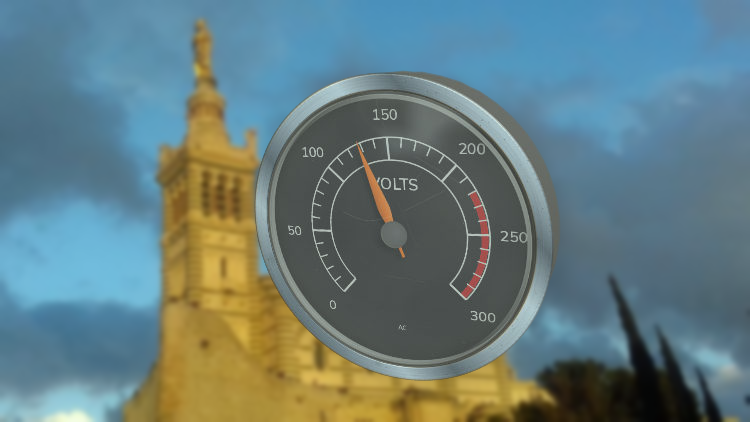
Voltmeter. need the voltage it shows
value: 130 V
